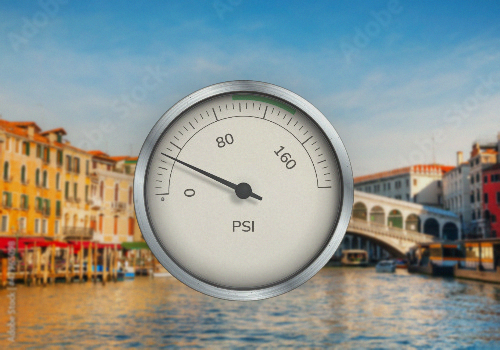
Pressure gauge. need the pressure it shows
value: 30 psi
